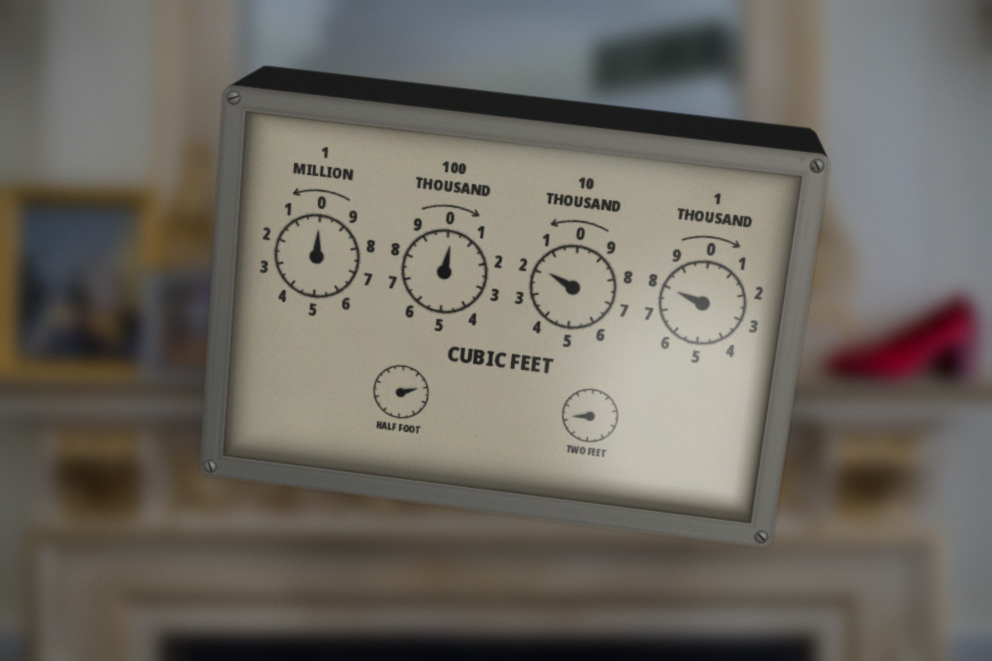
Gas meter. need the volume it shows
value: 1800 ft³
